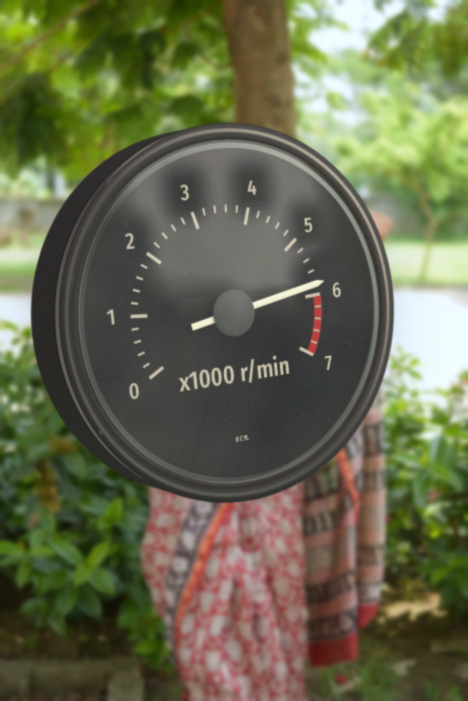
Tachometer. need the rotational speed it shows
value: 5800 rpm
